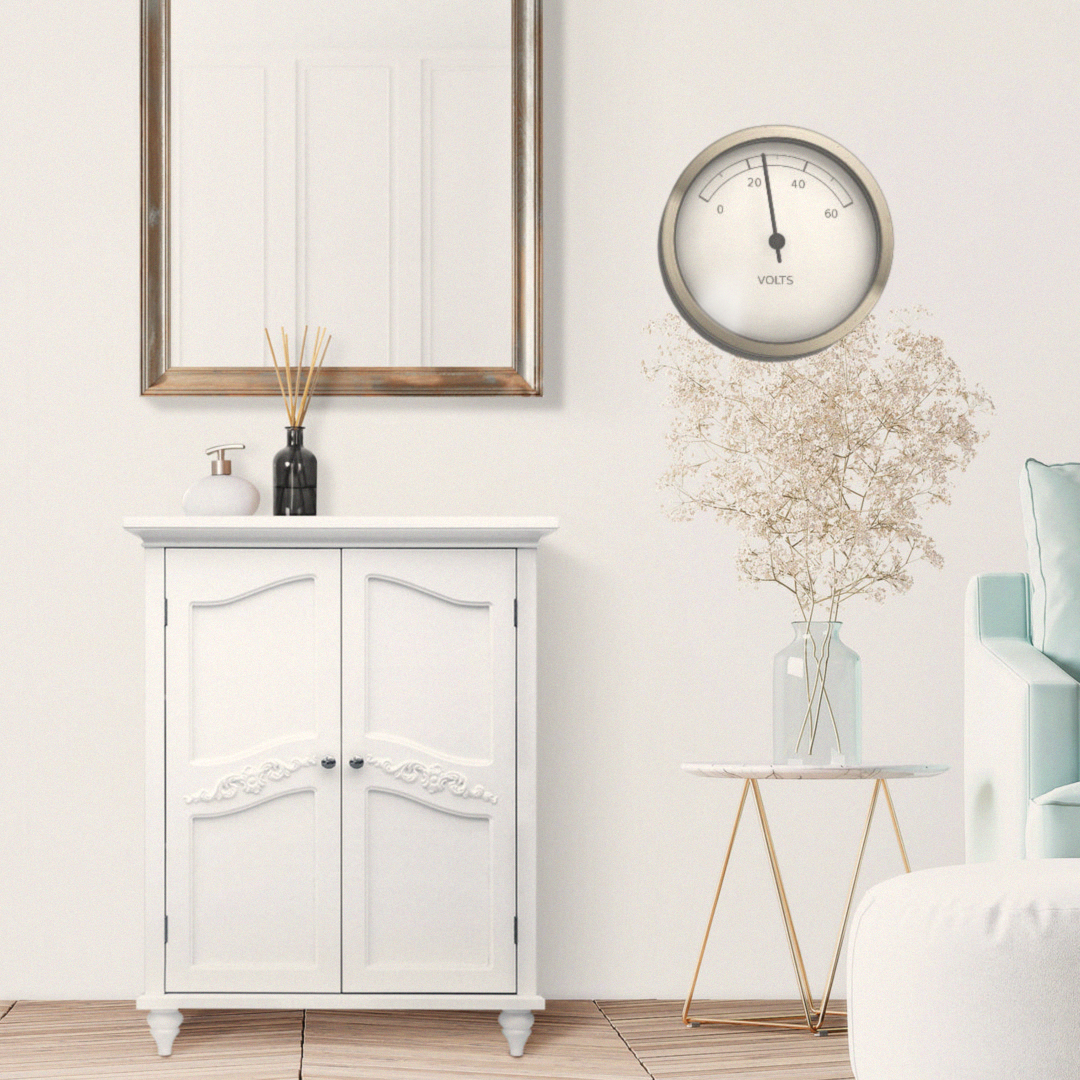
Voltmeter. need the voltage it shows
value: 25 V
